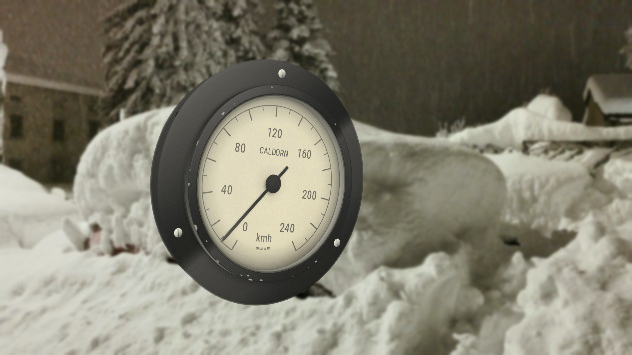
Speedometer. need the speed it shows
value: 10 km/h
